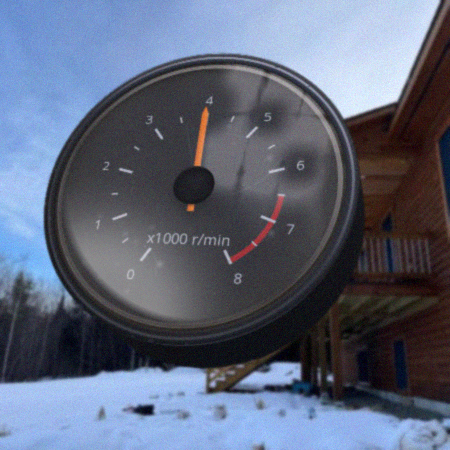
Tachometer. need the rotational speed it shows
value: 4000 rpm
